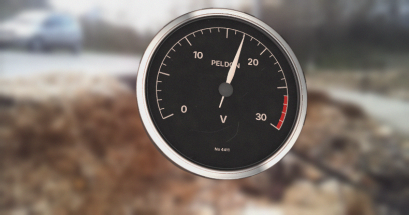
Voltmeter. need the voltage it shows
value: 17 V
